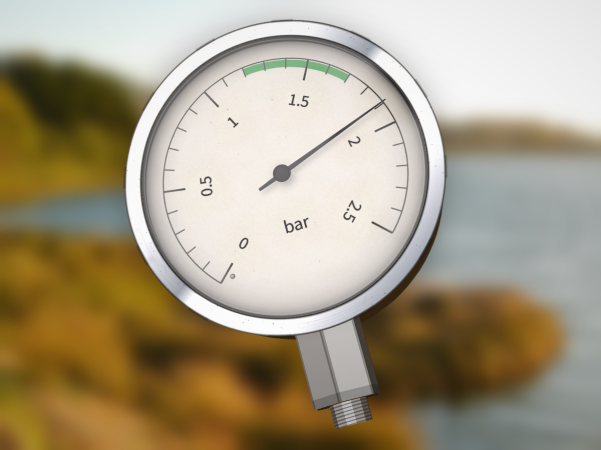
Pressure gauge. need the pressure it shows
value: 1.9 bar
